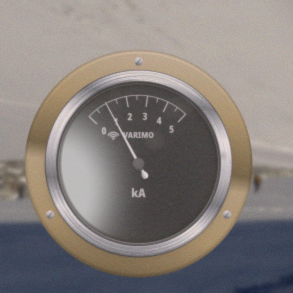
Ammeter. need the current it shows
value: 1 kA
